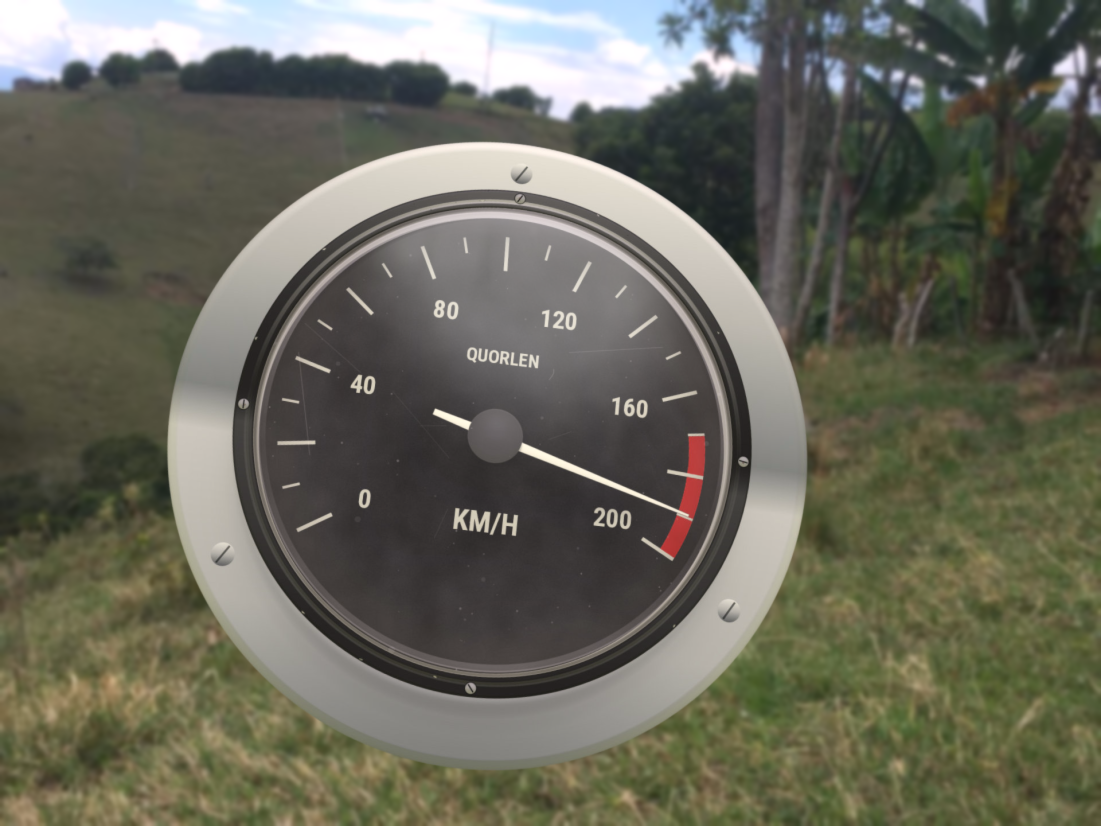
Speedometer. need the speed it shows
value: 190 km/h
